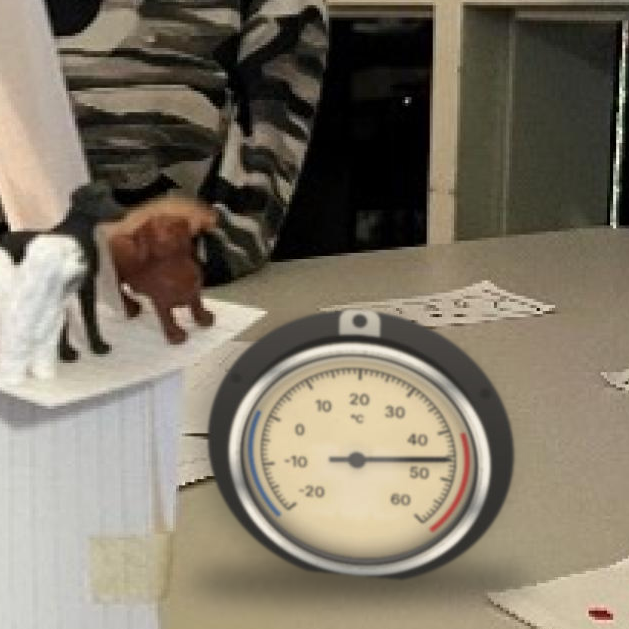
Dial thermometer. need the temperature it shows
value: 45 °C
